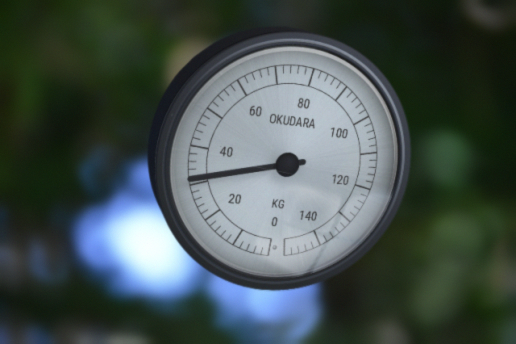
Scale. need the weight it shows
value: 32 kg
